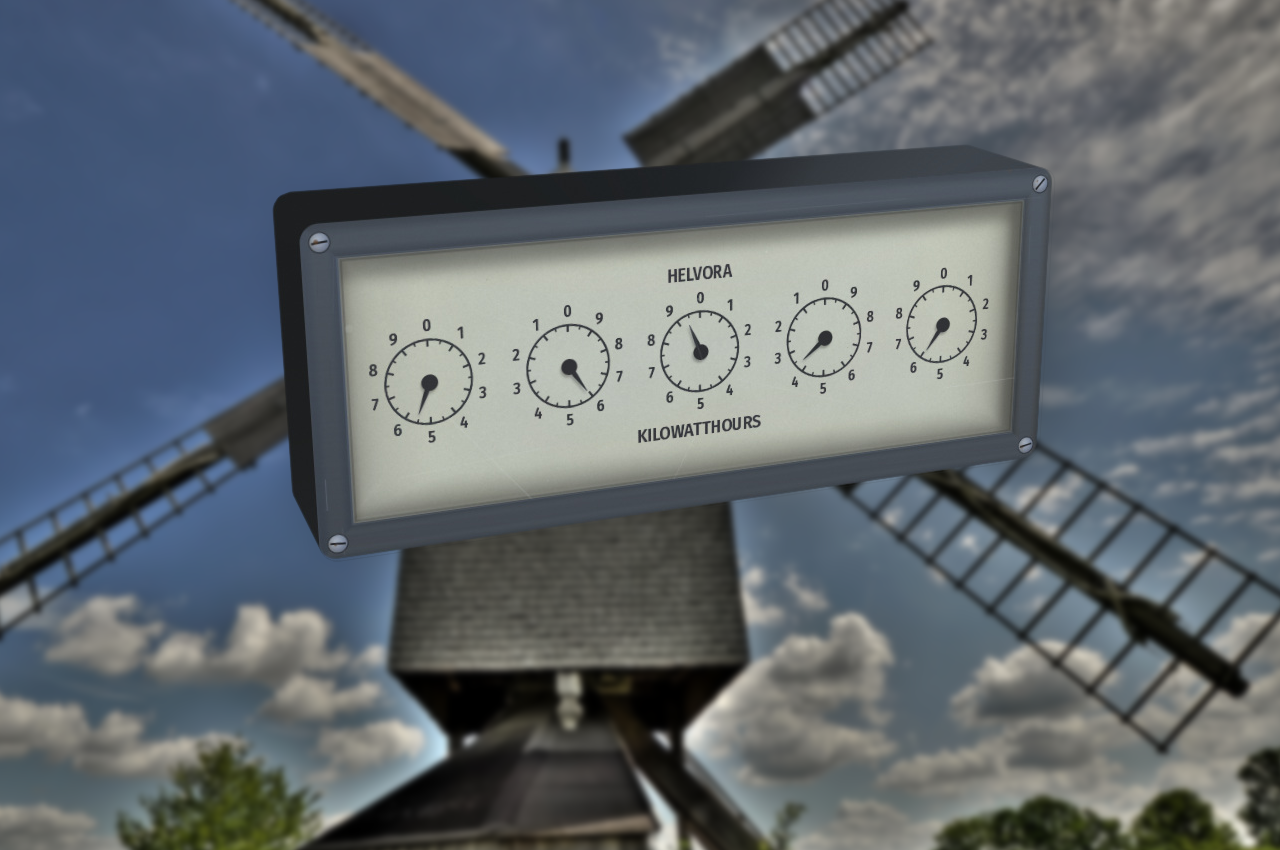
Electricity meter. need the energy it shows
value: 55936 kWh
